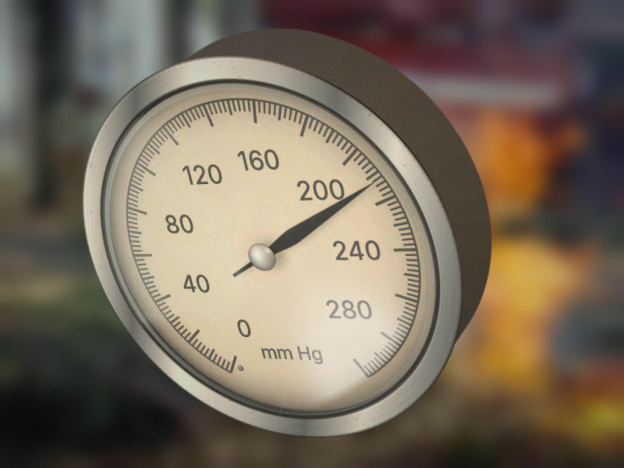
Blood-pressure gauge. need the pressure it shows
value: 212 mmHg
